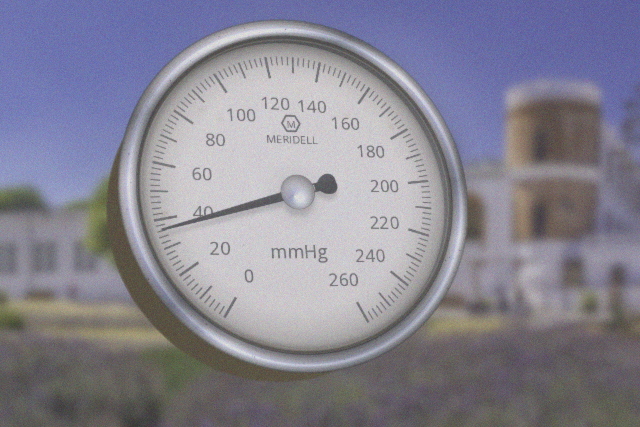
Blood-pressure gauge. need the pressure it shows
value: 36 mmHg
